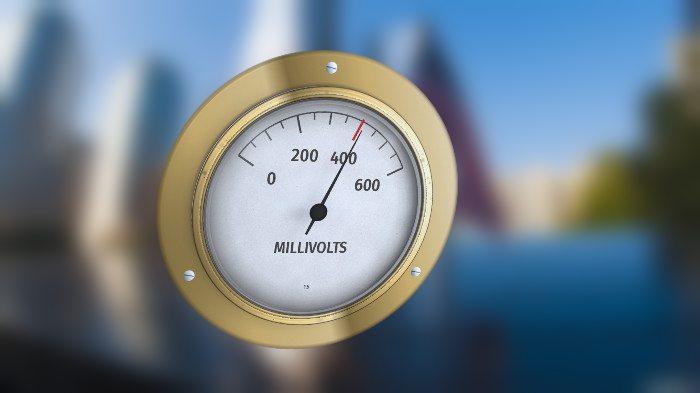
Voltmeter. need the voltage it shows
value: 400 mV
